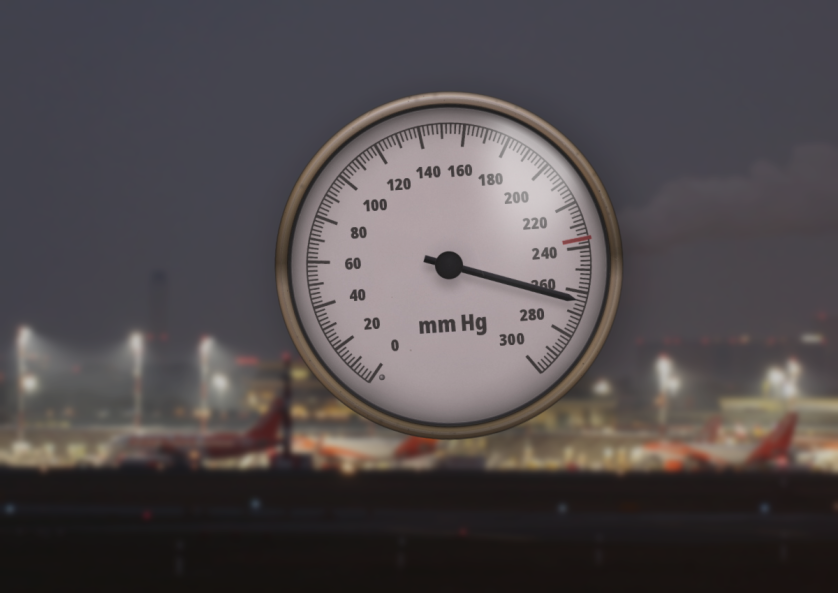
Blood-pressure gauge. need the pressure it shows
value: 264 mmHg
